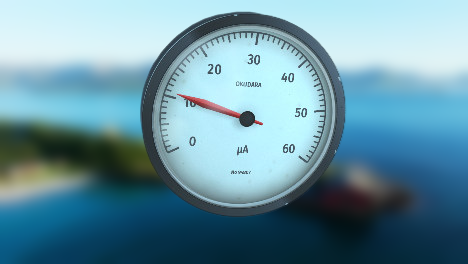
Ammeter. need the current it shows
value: 11 µA
